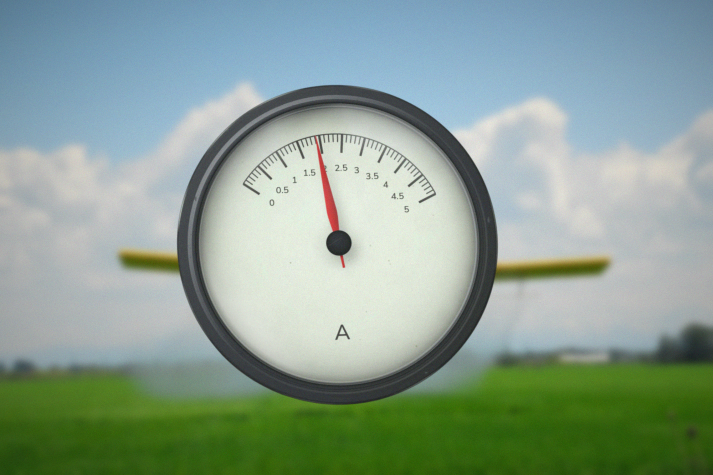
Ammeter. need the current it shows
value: 1.9 A
